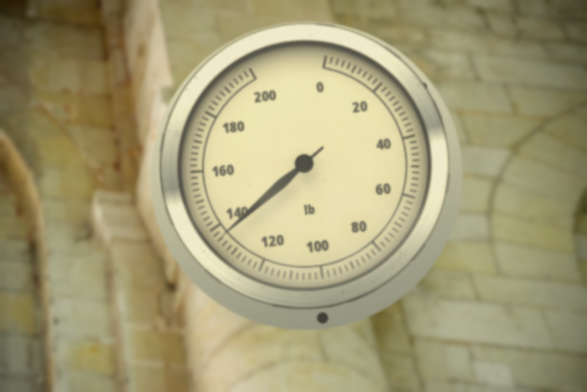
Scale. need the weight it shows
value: 136 lb
